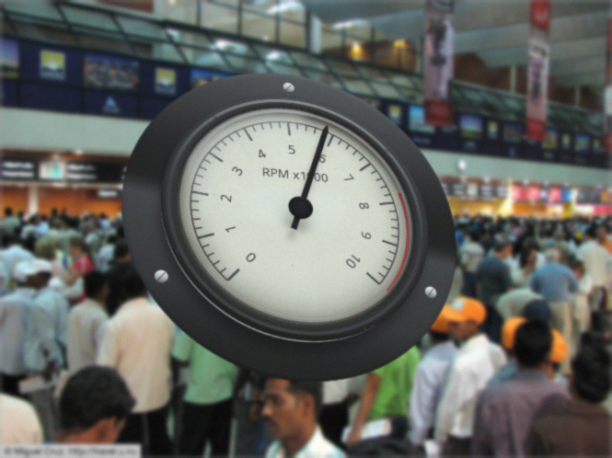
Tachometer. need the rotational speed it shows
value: 5800 rpm
